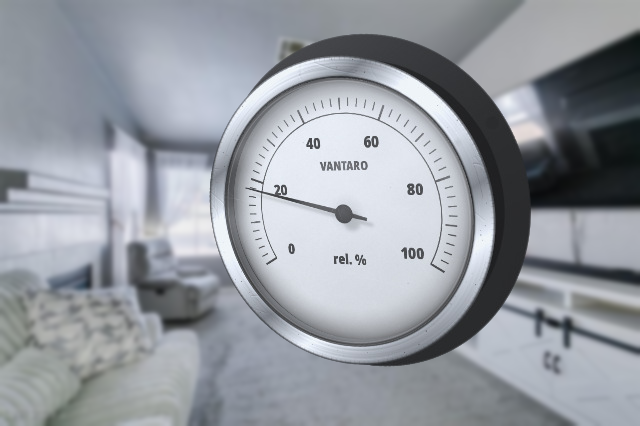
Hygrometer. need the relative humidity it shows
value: 18 %
